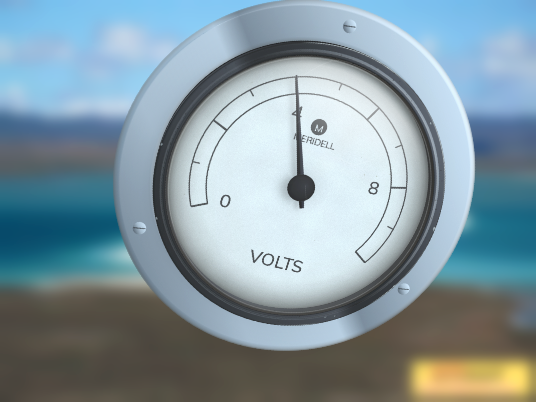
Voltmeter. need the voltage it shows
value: 4 V
